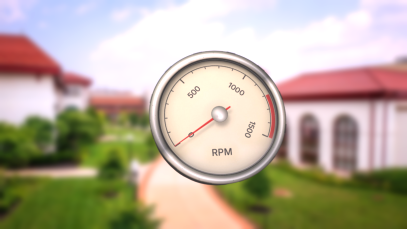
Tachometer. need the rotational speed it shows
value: 0 rpm
